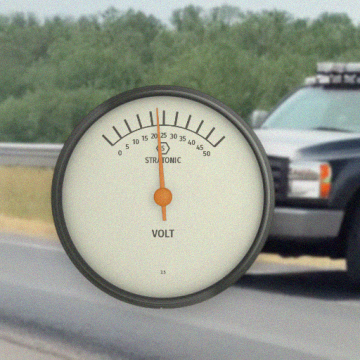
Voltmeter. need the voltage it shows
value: 22.5 V
